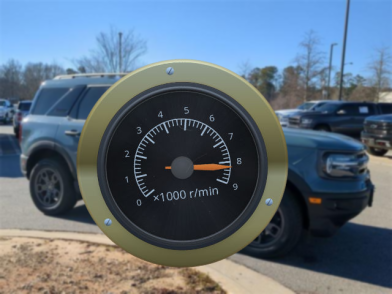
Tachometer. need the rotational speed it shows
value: 8200 rpm
